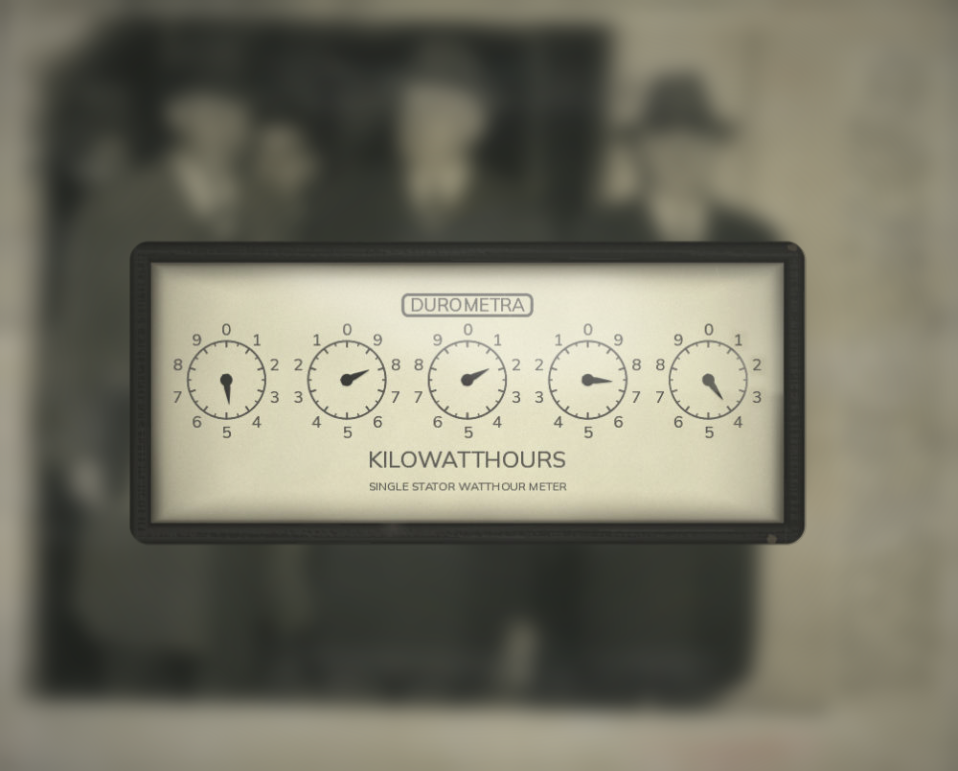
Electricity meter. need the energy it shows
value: 48174 kWh
